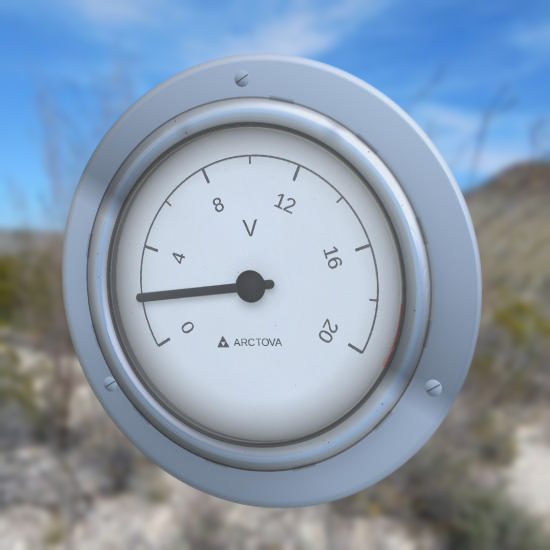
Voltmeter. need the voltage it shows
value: 2 V
